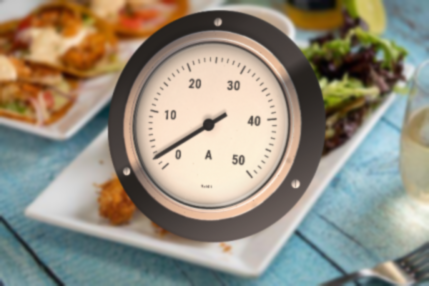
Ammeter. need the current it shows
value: 2 A
